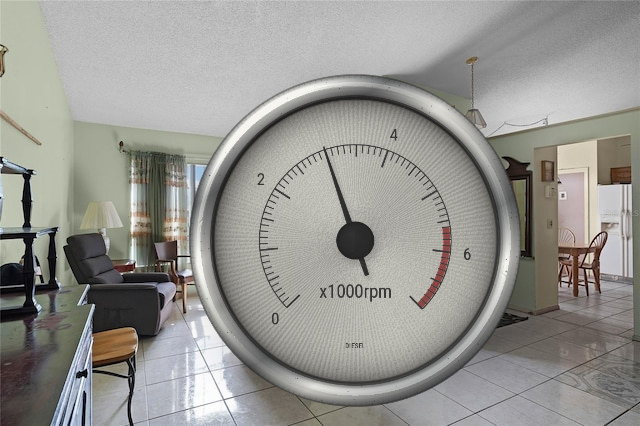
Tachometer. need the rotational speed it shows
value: 3000 rpm
